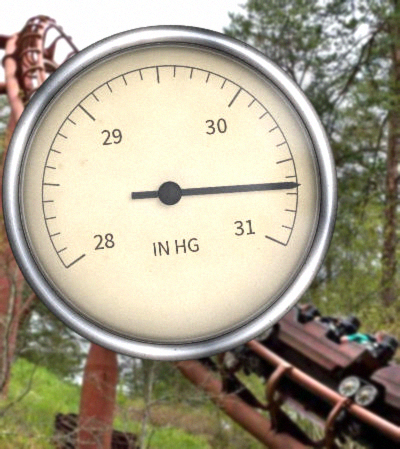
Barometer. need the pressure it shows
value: 30.65 inHg
